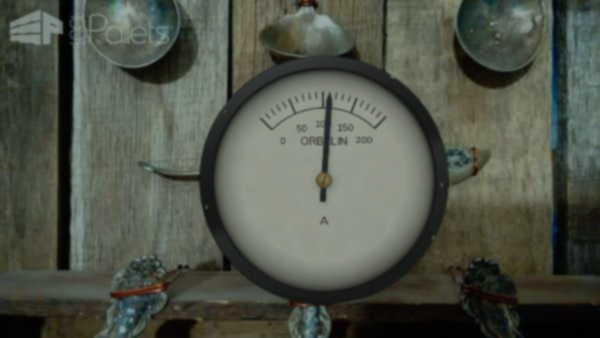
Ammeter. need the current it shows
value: 110 A
